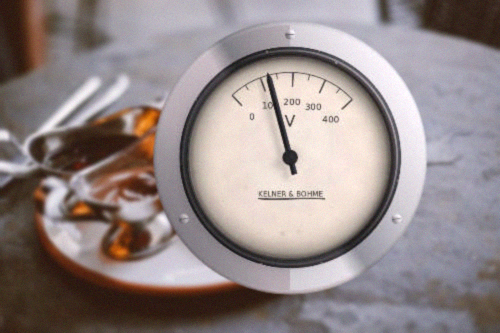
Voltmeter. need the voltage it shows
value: 125 V
